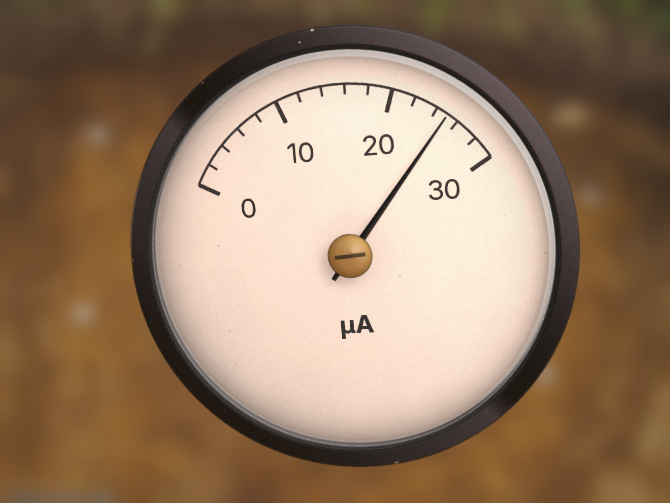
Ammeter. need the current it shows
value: 25 µA
